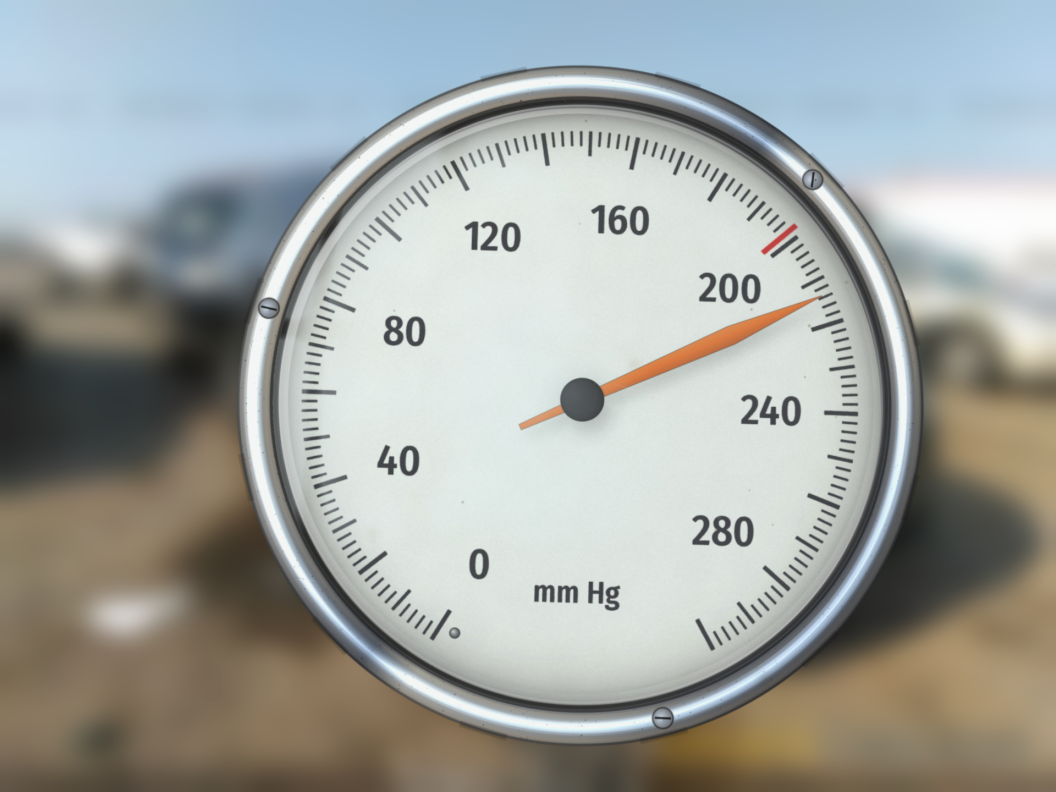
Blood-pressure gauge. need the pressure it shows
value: 214 mmHg
